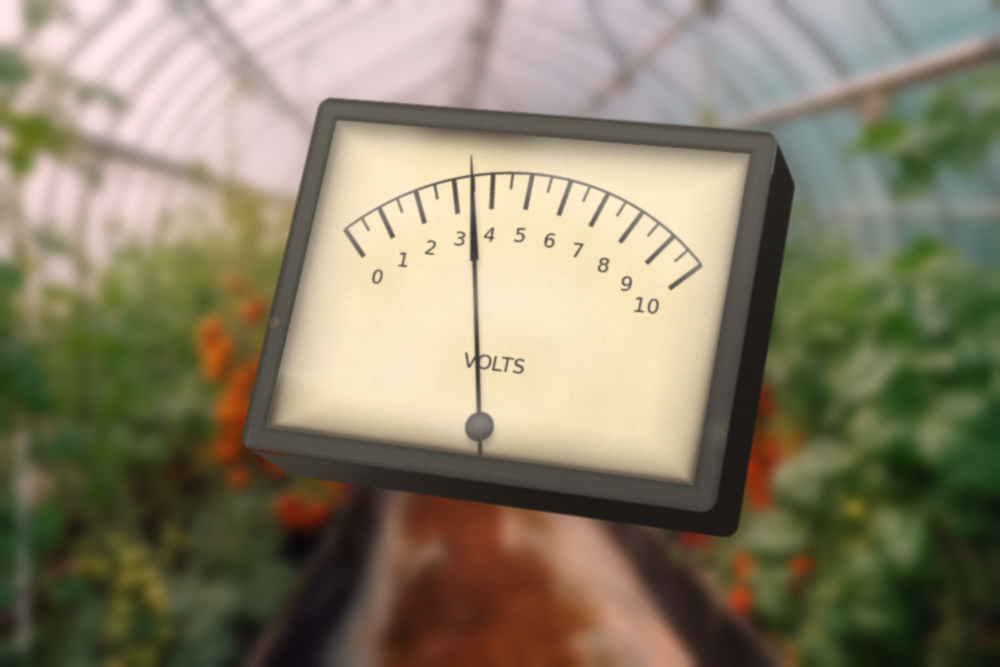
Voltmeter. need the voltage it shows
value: 3.5 V
